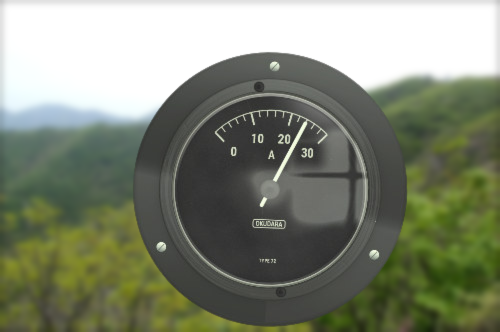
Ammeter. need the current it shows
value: 24 A
